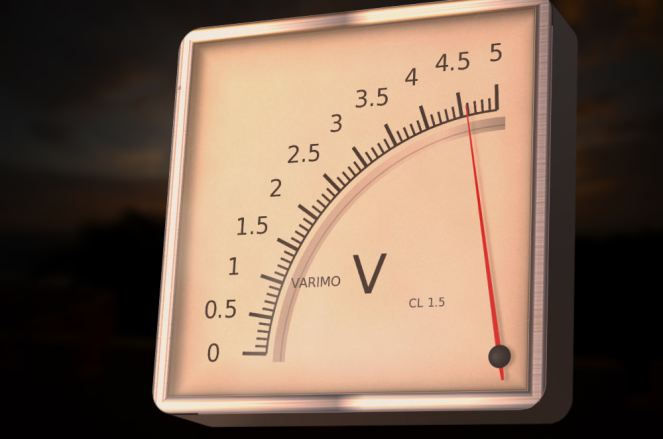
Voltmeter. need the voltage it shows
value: 4.6 V
